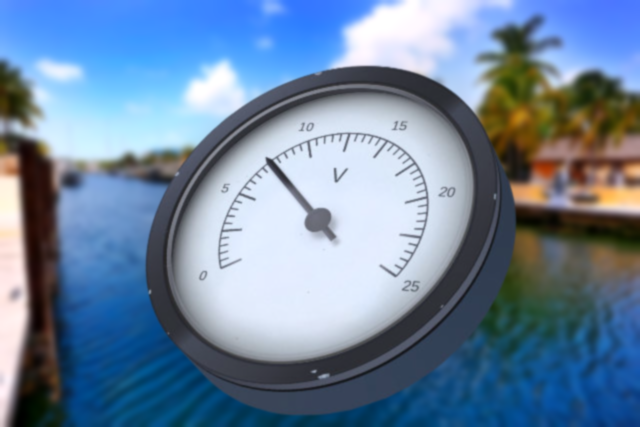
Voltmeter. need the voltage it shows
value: 7.5 V
